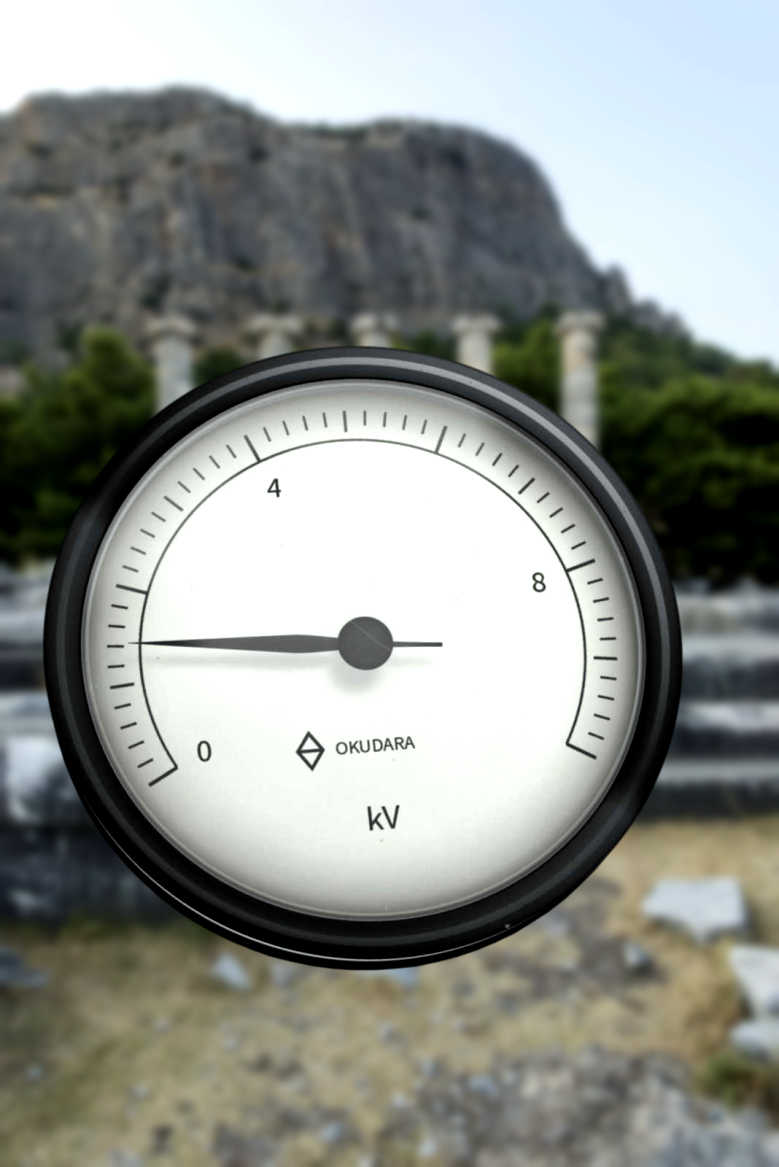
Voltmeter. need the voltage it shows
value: 1.4 kV
